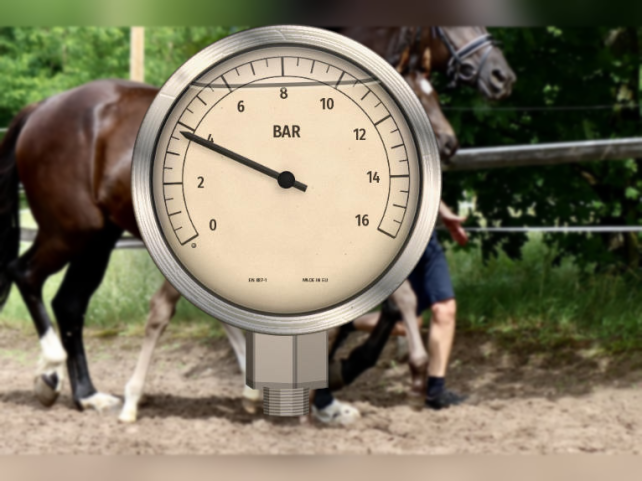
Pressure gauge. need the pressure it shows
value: 3.75 bar
